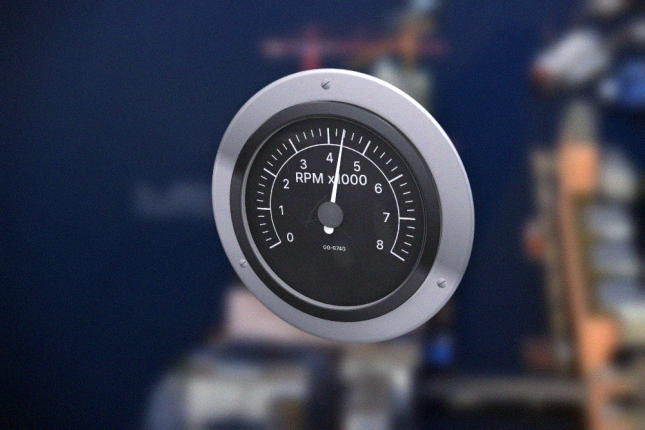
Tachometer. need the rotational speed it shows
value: 4400 rpm
